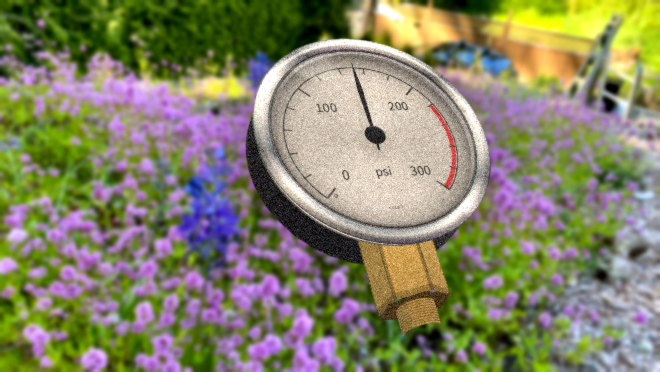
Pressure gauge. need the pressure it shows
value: 150 psi
